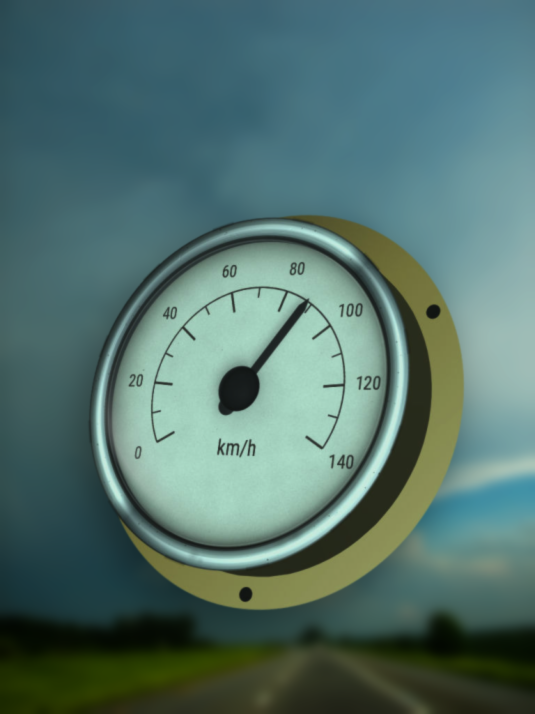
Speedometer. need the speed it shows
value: 90 km/h
